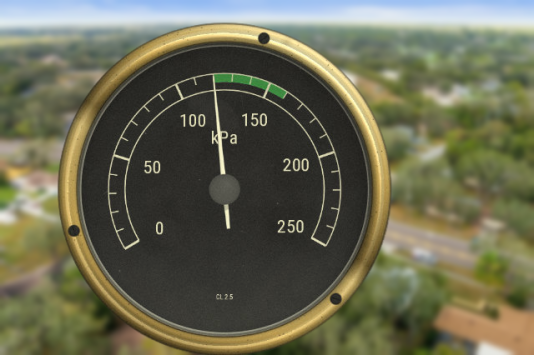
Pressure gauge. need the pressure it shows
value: 120 kPa
